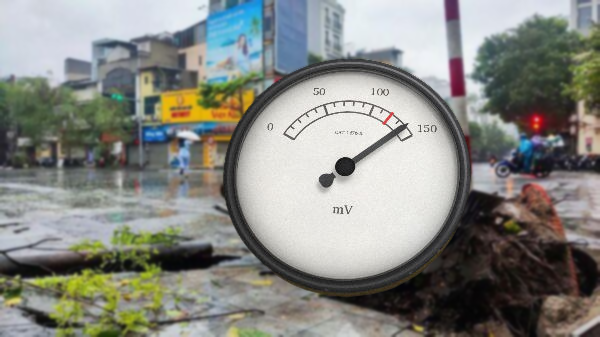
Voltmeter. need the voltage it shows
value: 140 mV
